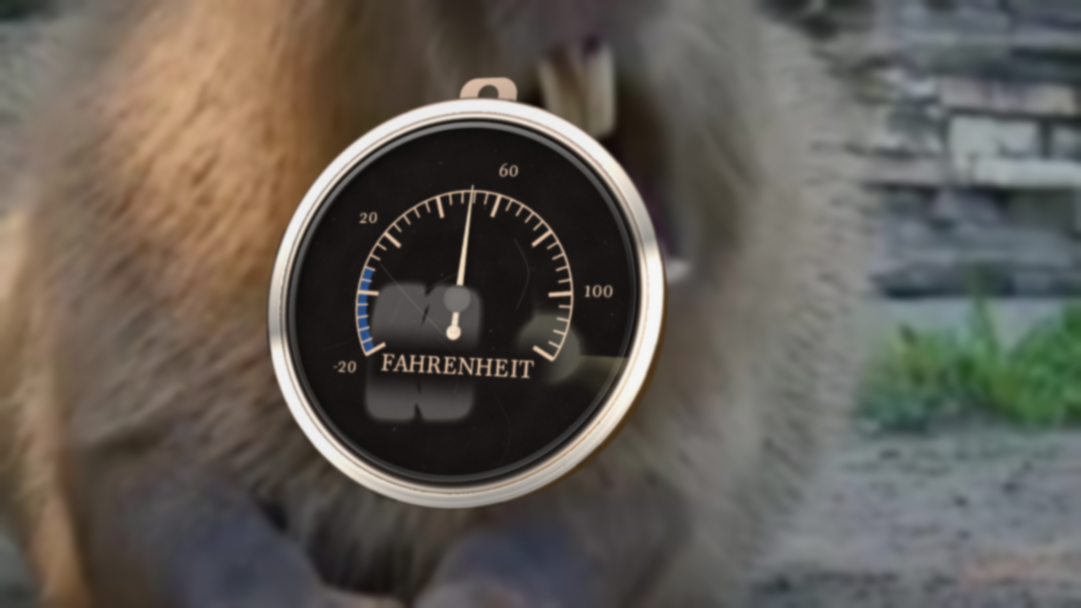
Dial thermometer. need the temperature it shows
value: 52 °F
